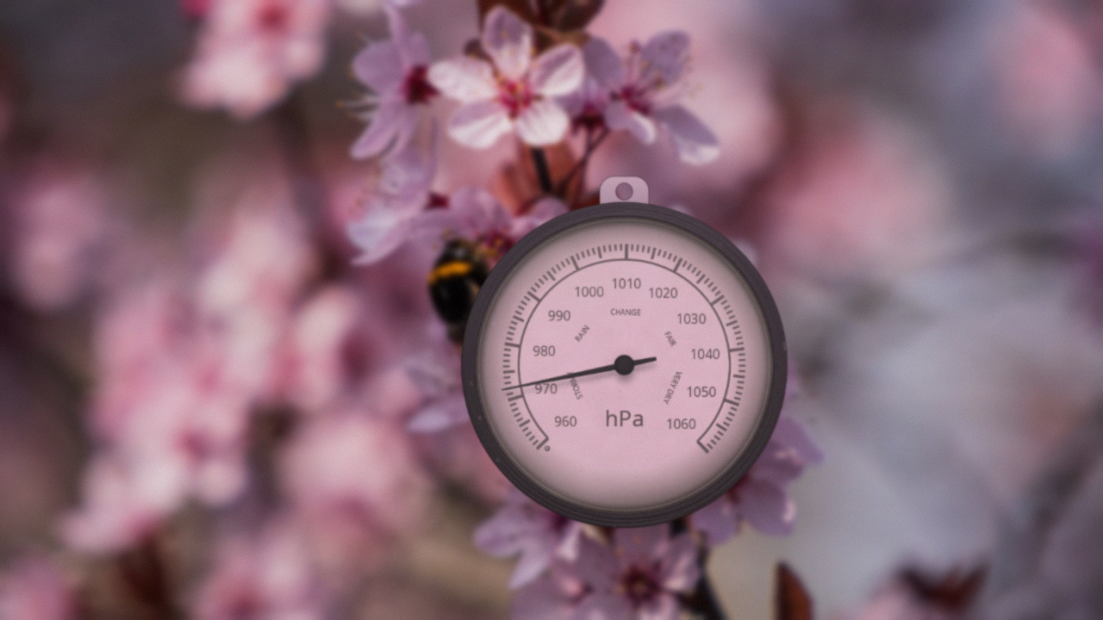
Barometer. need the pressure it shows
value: 972 hPa
